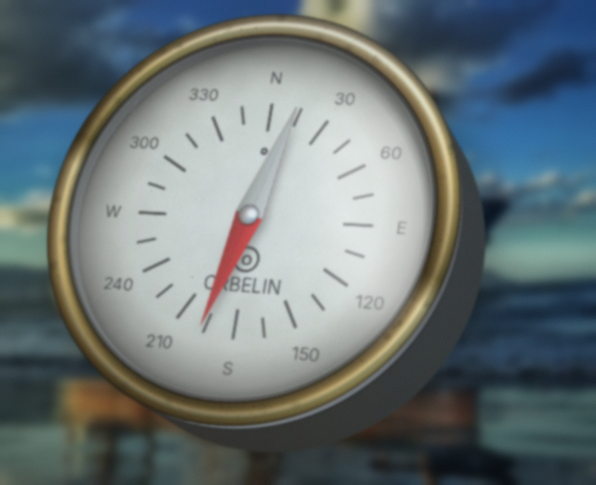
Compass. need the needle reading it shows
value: 195 °
